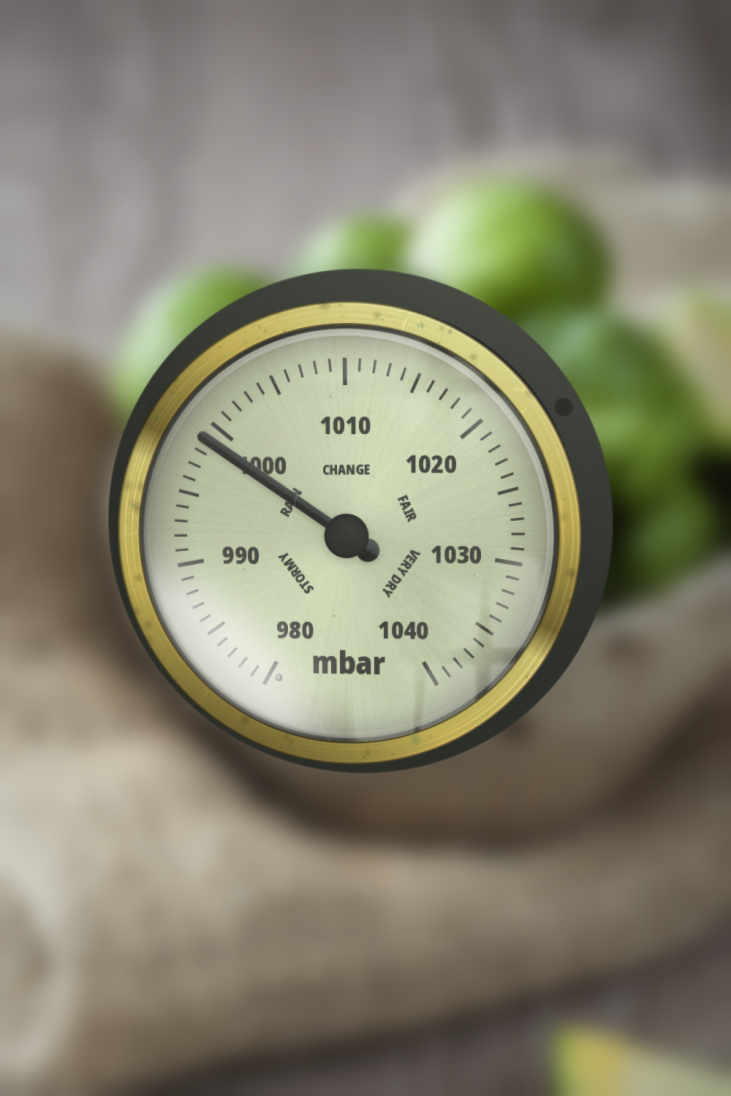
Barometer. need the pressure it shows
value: 999 mbar
